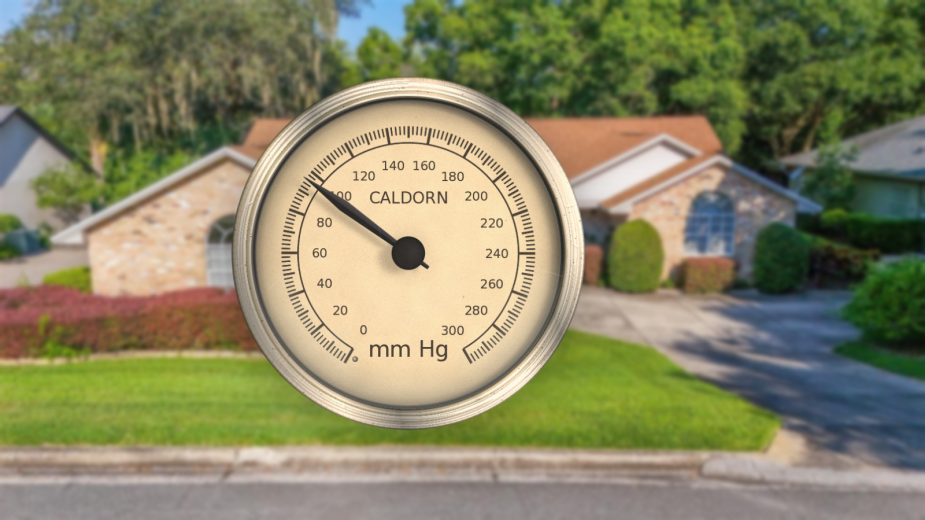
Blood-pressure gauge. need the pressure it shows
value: 96 mmHg
